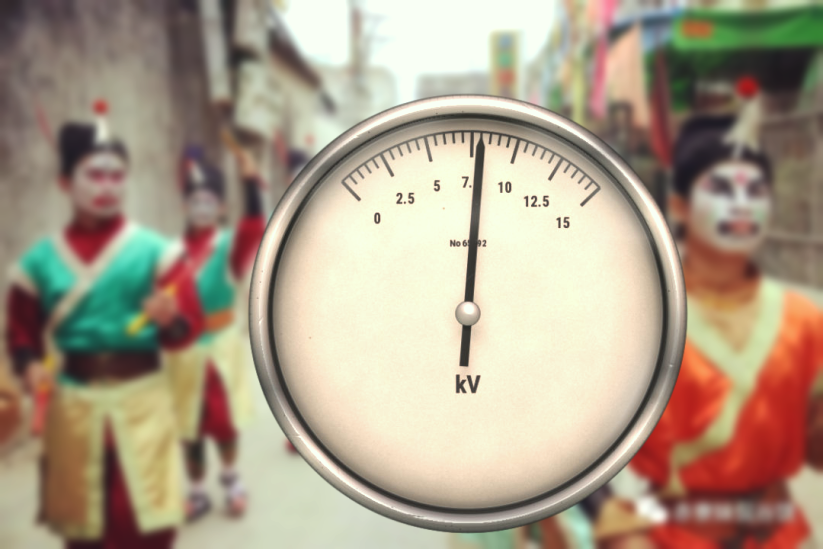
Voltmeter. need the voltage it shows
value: 8 kV
